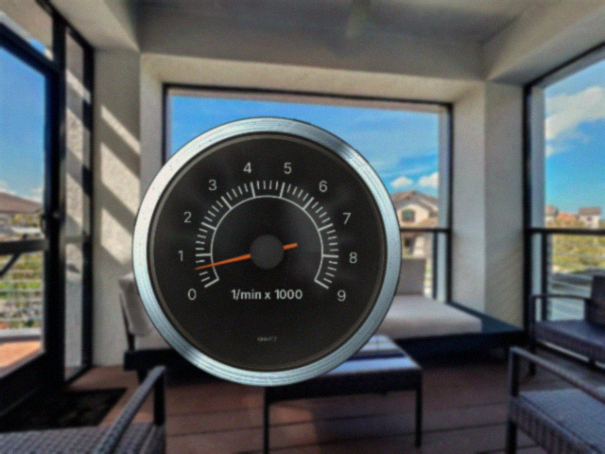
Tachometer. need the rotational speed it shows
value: 600 rpm
